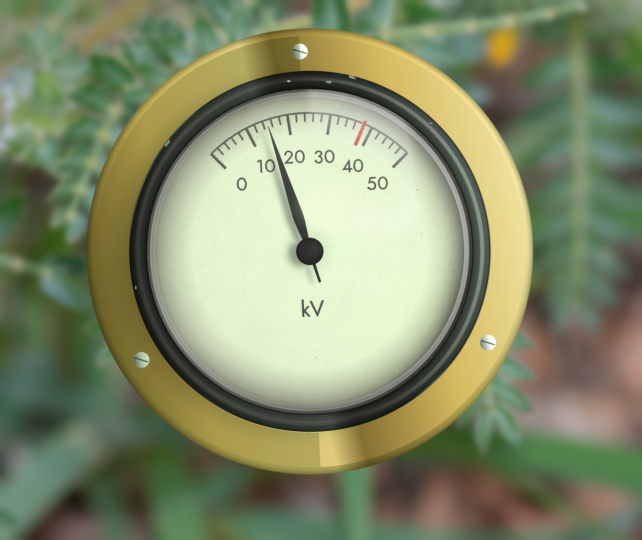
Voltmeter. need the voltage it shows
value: 15 kV
